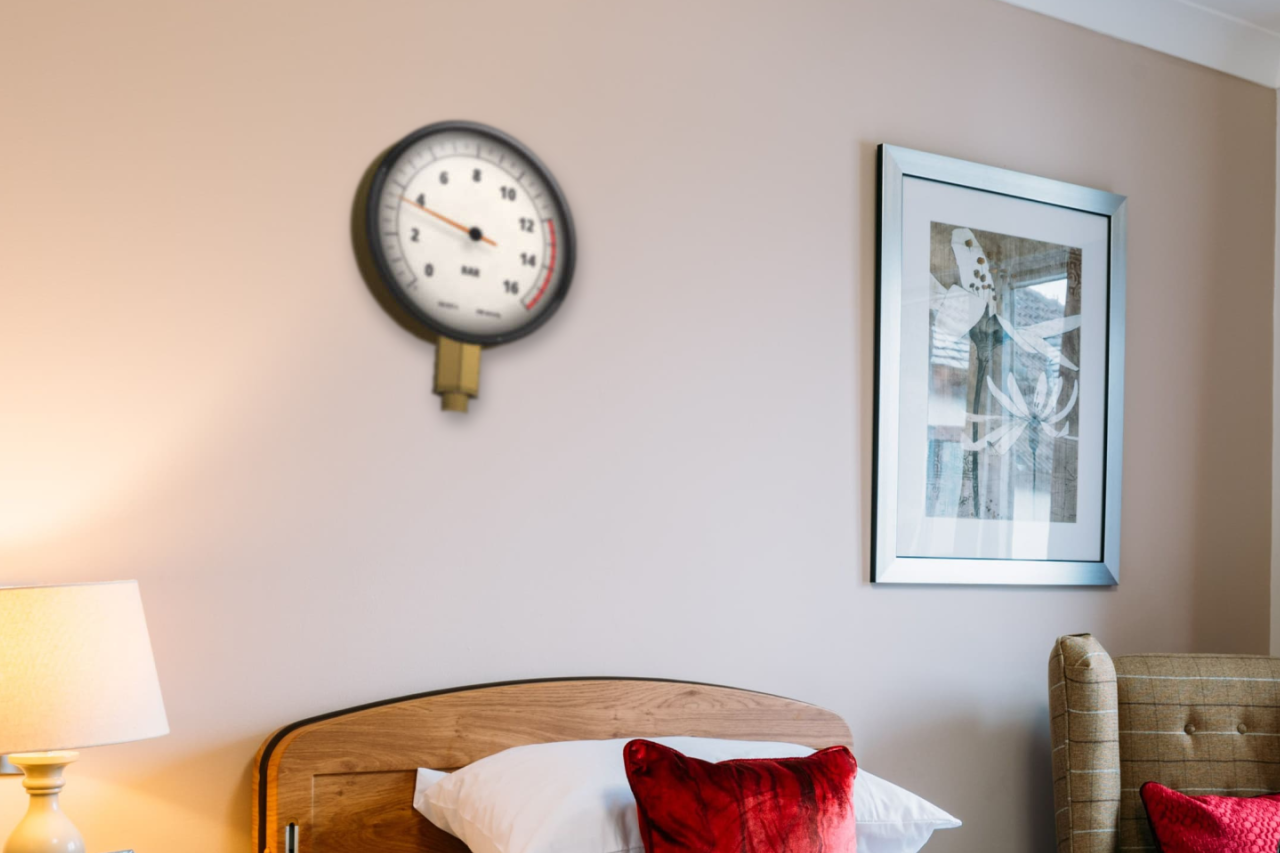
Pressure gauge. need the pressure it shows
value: 3.5 bar
